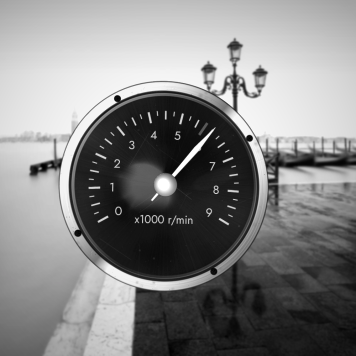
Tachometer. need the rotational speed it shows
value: 6000 rpm
